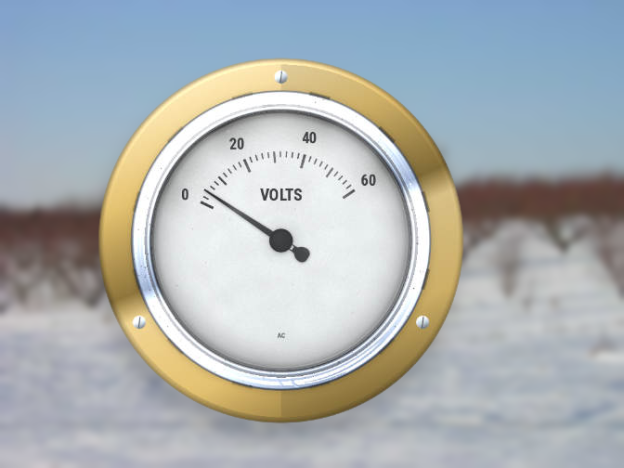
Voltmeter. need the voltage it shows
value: 4 V
